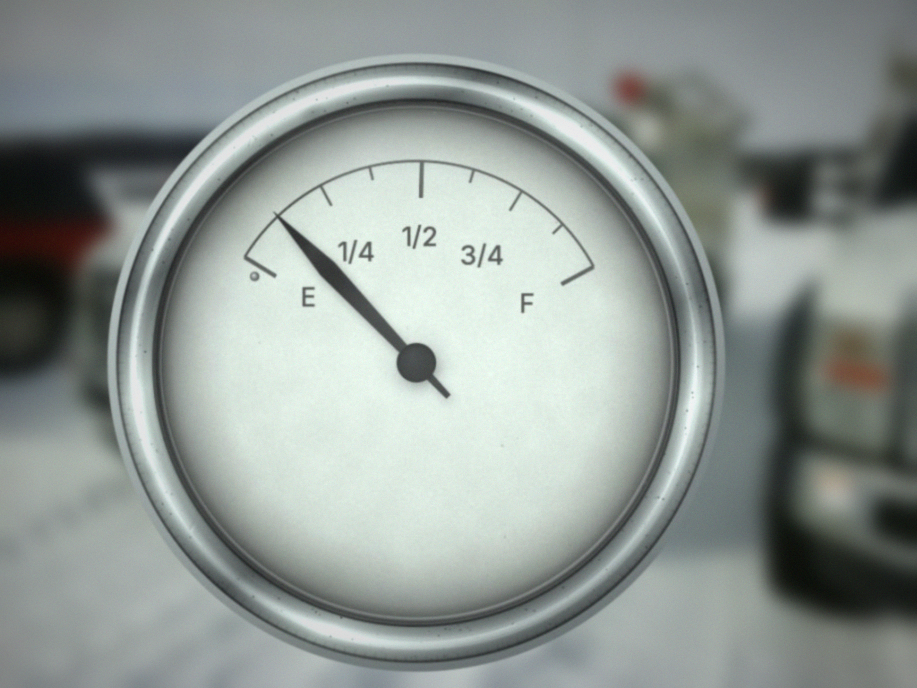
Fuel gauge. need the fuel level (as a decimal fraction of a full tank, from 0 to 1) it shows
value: 0.125
